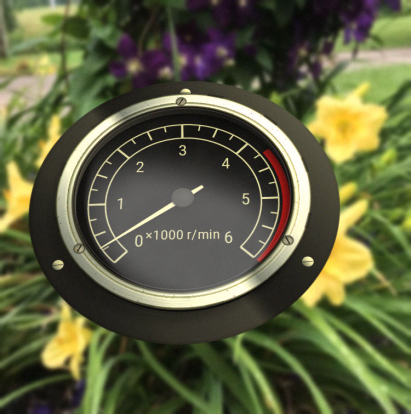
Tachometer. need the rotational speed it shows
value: 250 rpm
